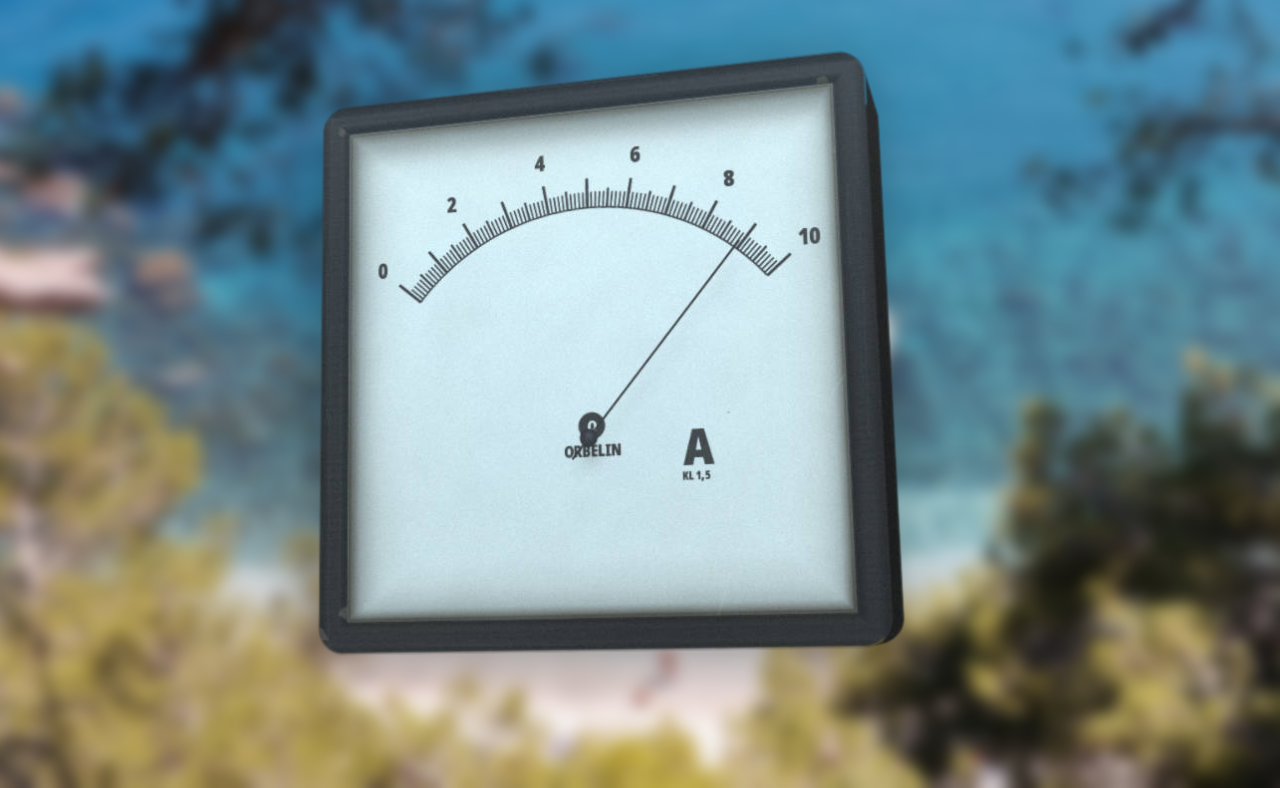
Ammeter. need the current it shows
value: 9 A
